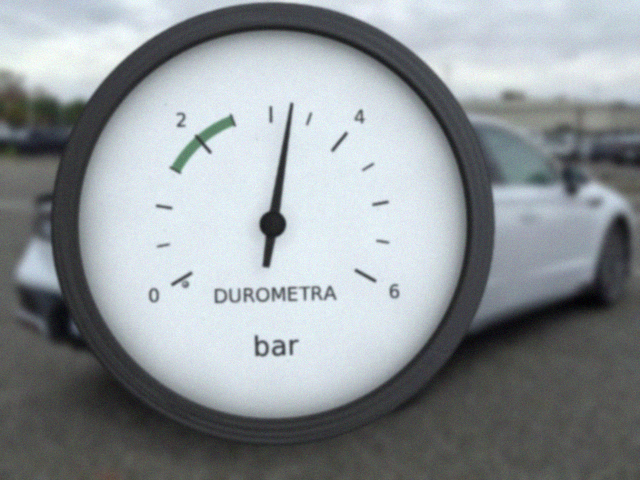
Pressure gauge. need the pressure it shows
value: 3.25 bar
